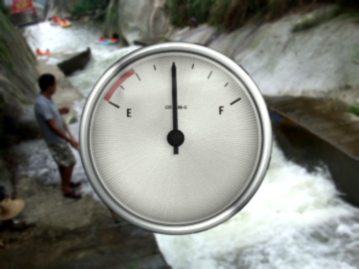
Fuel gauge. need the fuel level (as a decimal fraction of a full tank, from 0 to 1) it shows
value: 0.5
